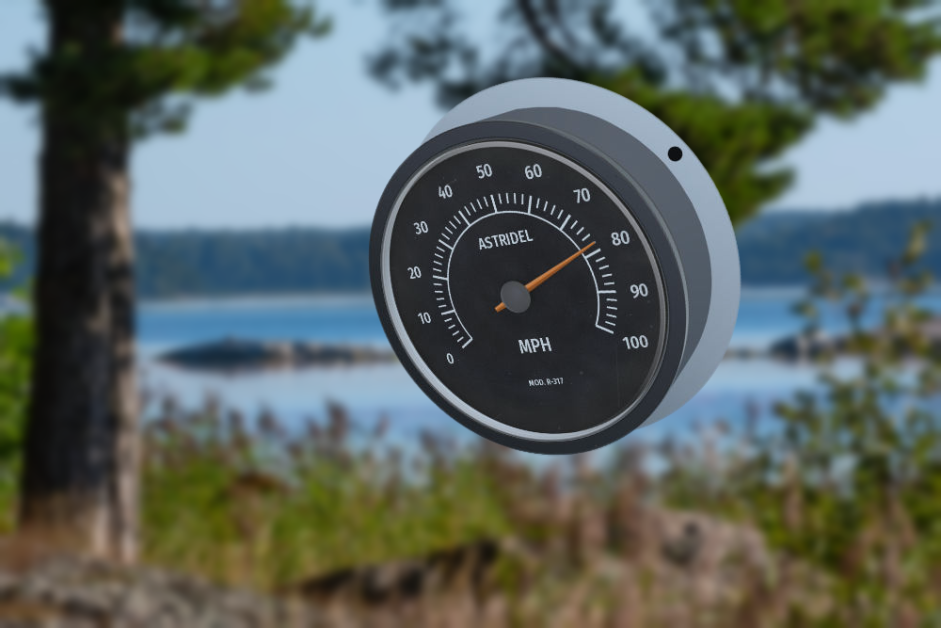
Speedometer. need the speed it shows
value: 78 mph
